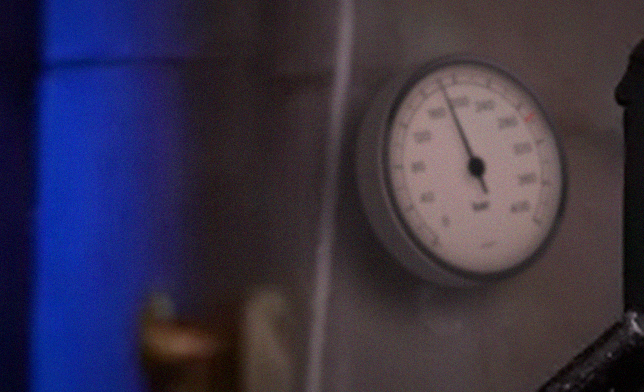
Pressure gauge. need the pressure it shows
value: 180 bar
